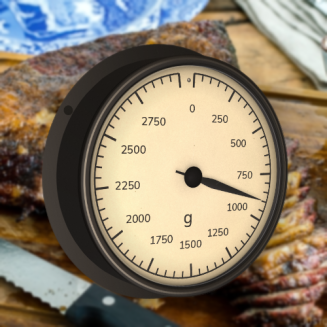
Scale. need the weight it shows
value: 900 g
